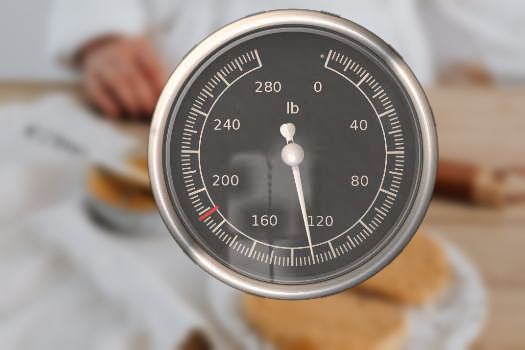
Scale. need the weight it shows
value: 130 lb
